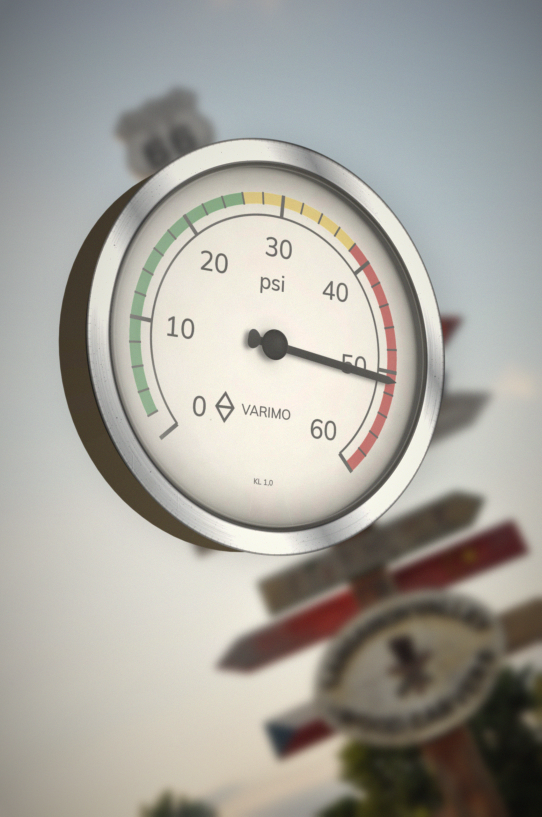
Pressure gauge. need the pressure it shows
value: 51 psi
